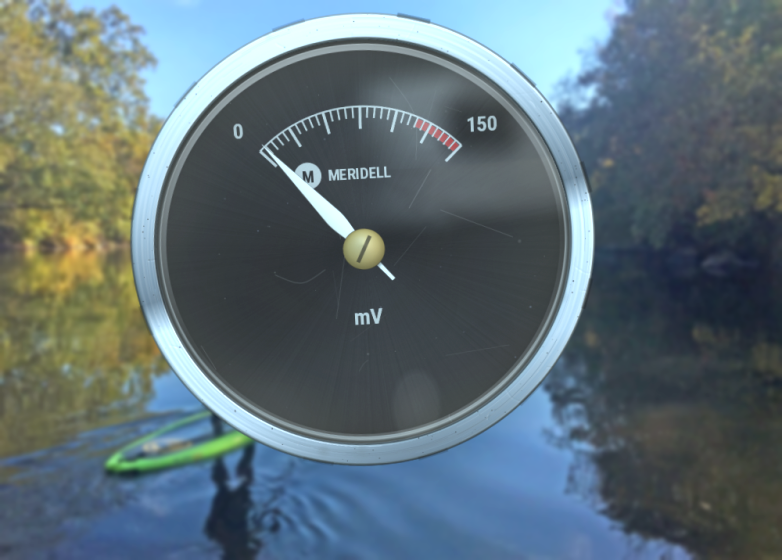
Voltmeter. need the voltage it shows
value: 5 mV
